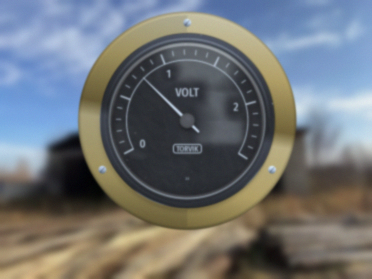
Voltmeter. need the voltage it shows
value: 0.75 V
